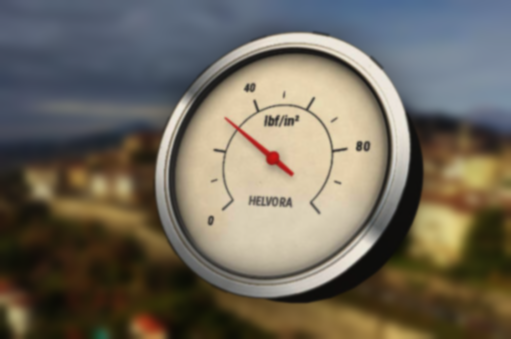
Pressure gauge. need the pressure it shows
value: 30 psi
